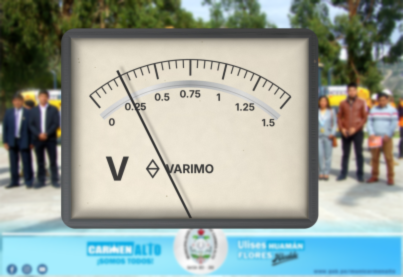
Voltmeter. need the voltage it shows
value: 0.25 V
